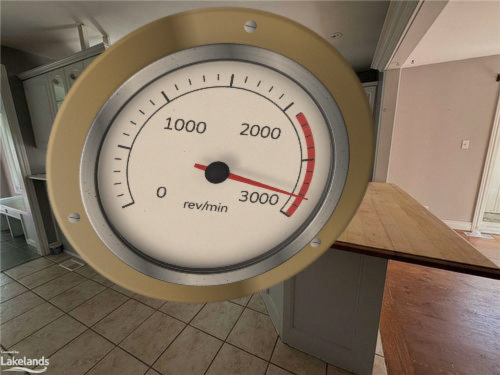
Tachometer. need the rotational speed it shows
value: 2800 rpm
